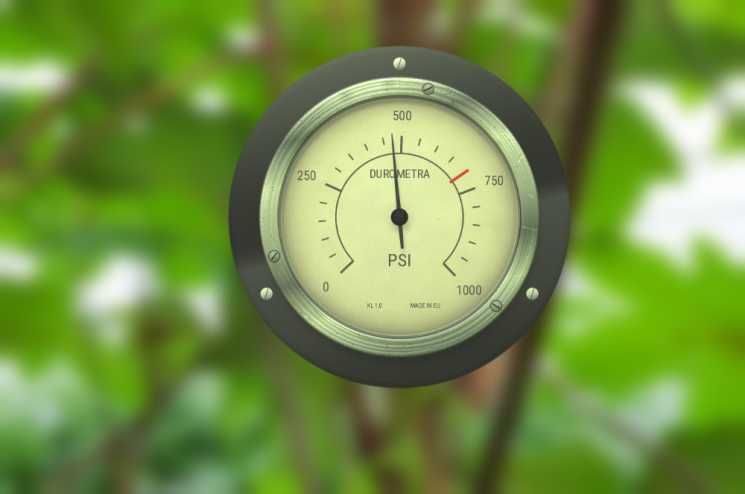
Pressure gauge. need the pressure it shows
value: 475 psi
